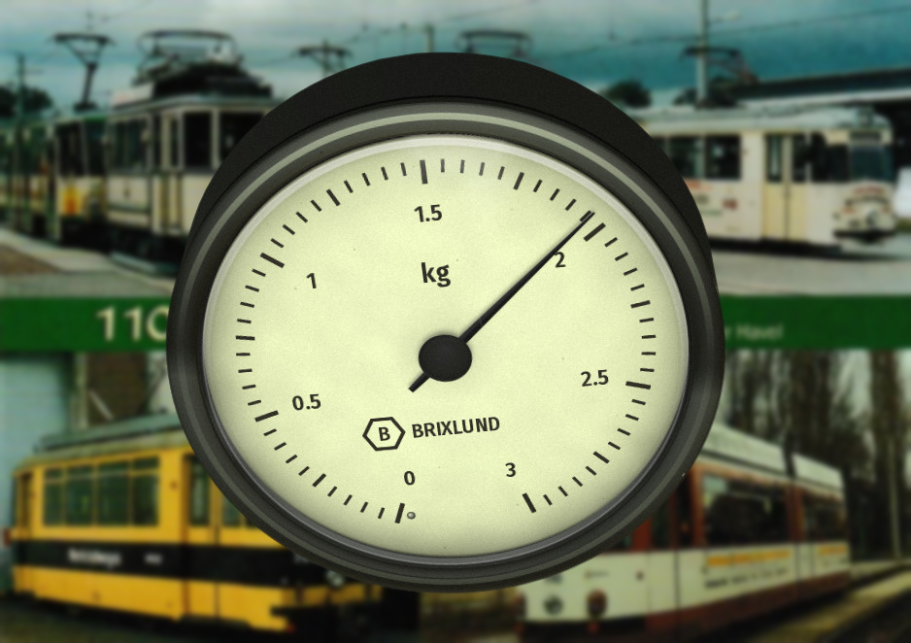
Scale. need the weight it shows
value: 1.95 kg
